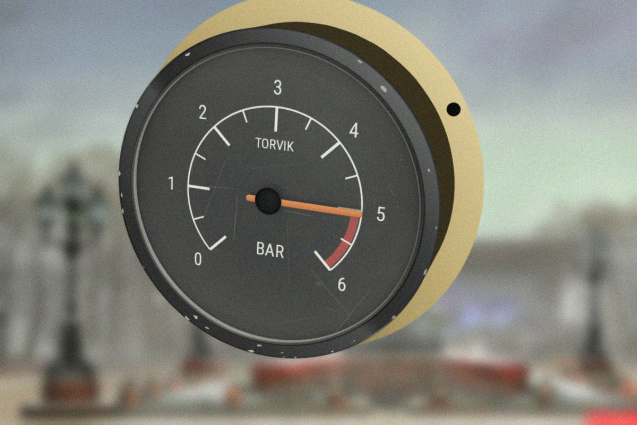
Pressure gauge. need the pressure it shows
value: 5 bar
